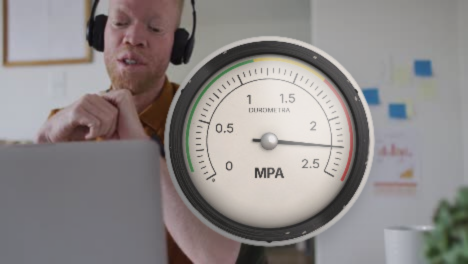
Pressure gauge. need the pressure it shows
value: 2.25 MPa
